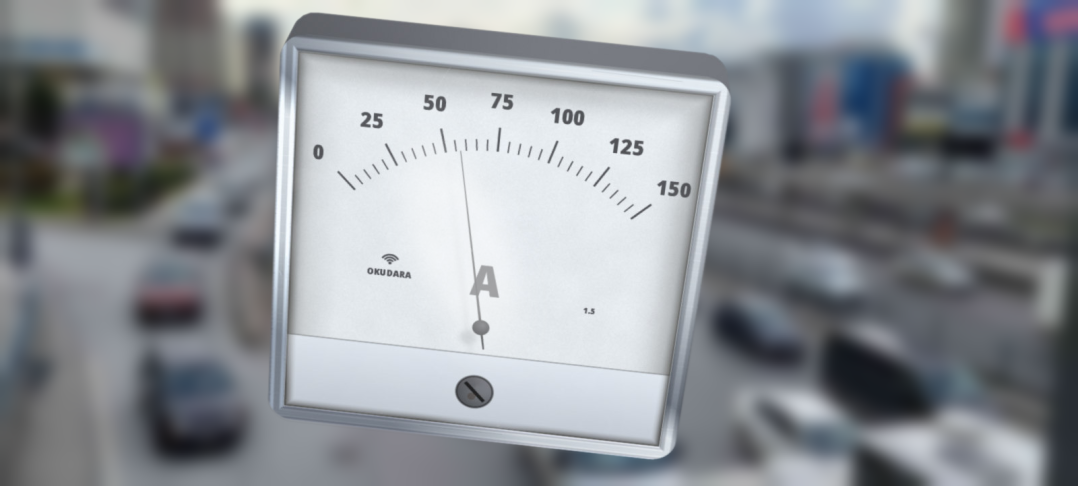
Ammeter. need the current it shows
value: 57.5 A
